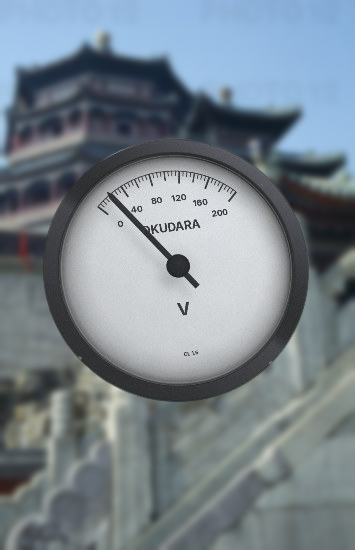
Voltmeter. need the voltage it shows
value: 20 V
